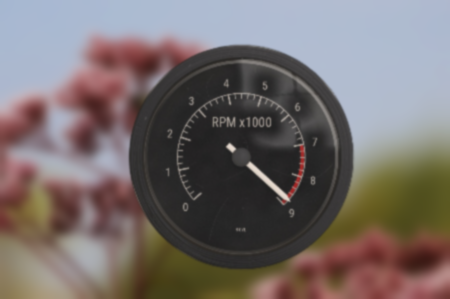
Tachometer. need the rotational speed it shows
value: 8800 rpm
